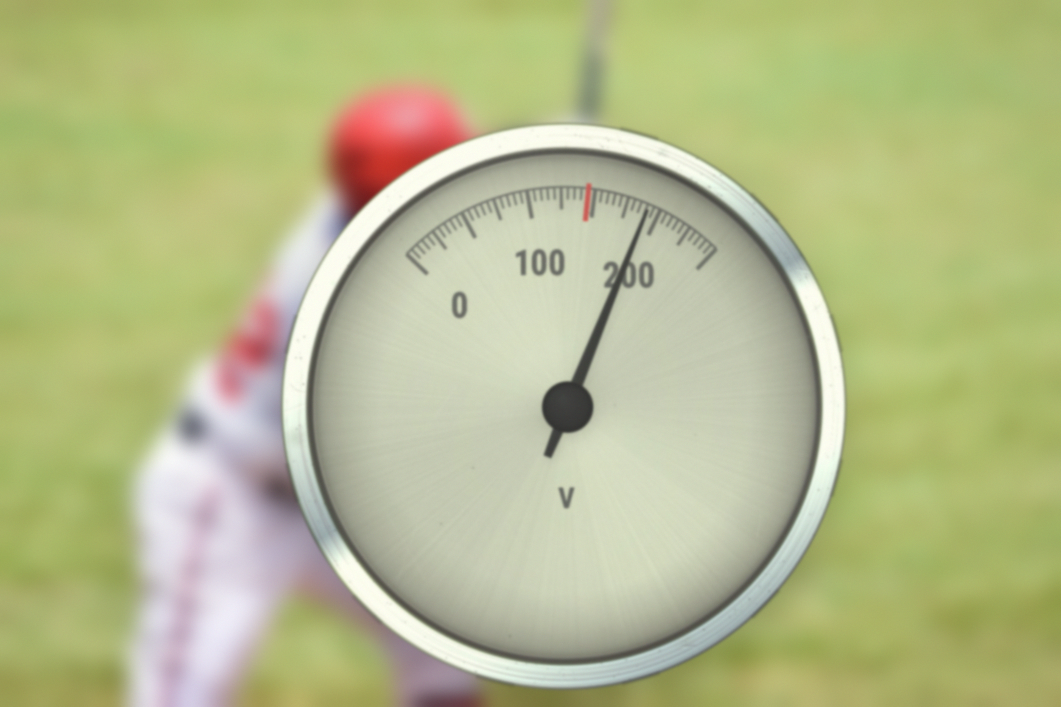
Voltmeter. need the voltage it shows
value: 190 V
